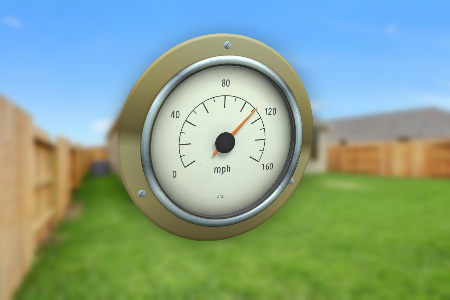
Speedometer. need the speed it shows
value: 110 mph
